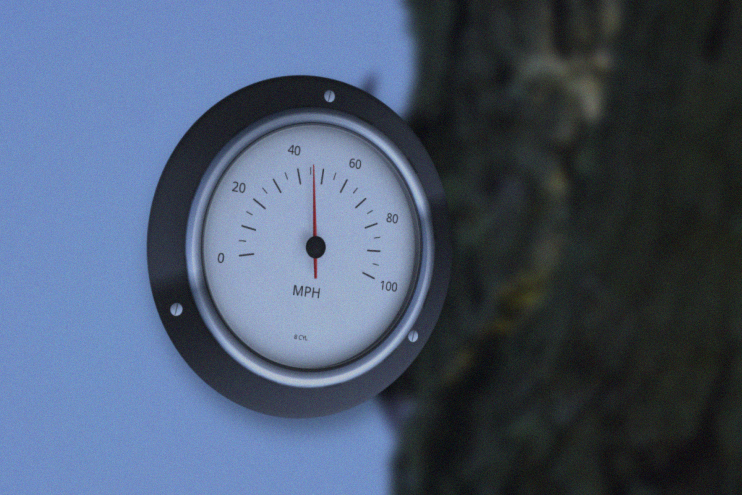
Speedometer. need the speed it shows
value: 45 mph
